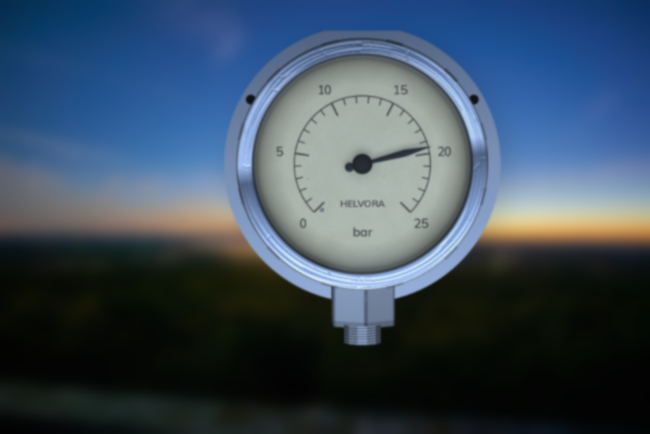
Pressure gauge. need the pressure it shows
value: 19.5 bar
